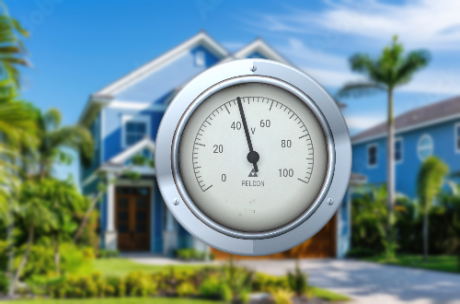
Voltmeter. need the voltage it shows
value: 46 V
